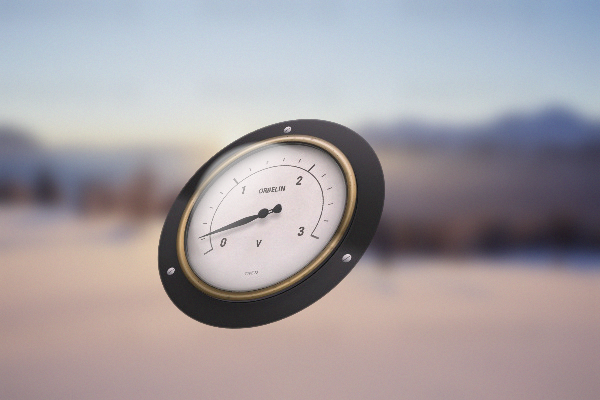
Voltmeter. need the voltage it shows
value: 0.2 V
